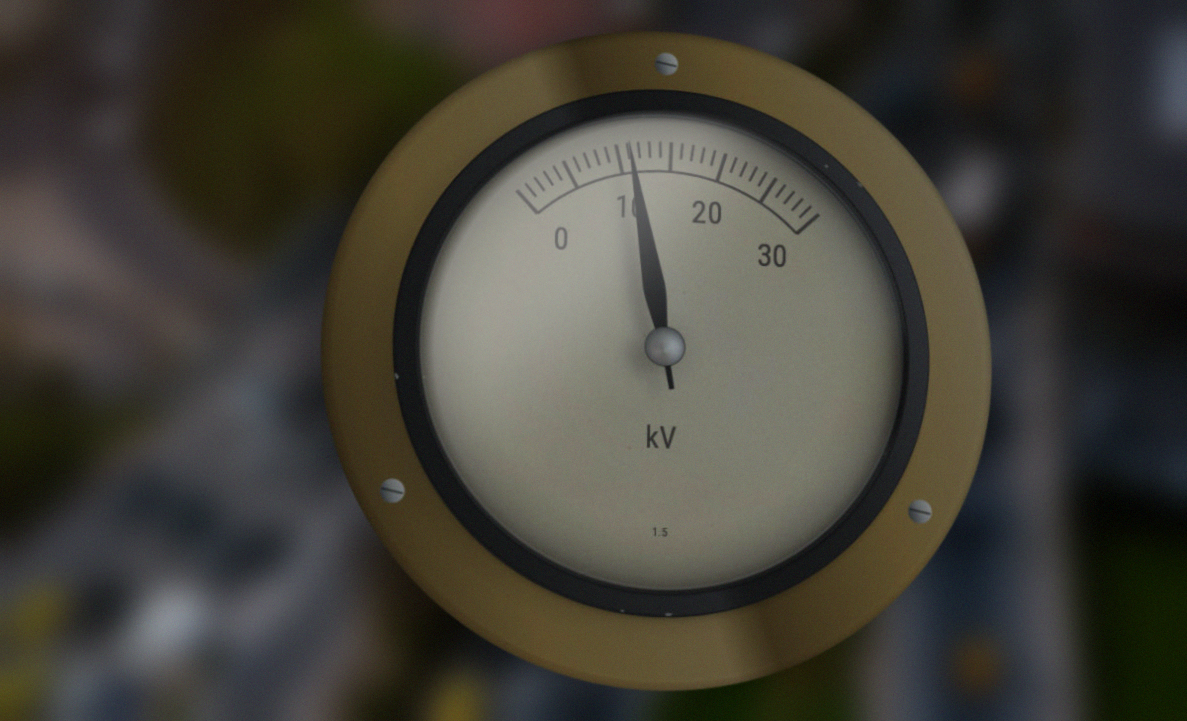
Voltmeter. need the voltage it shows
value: 11 kV
